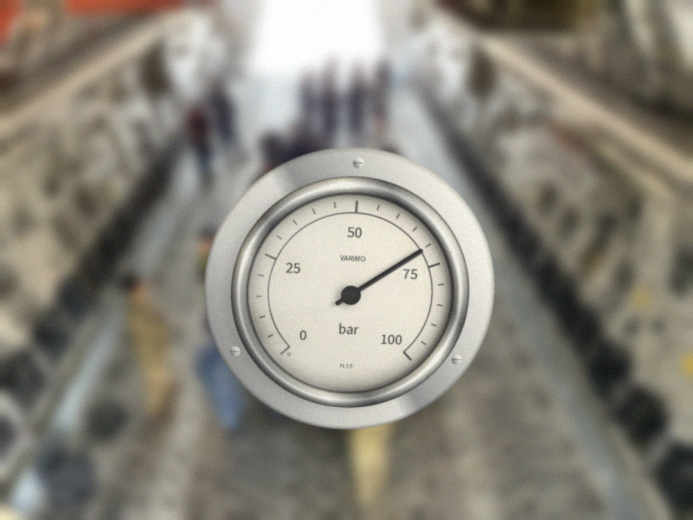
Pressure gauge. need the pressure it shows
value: 70 bar
